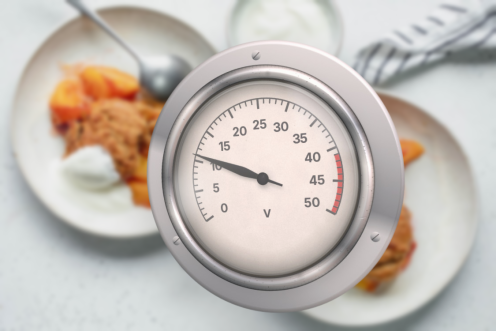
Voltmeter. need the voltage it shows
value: 11 V
